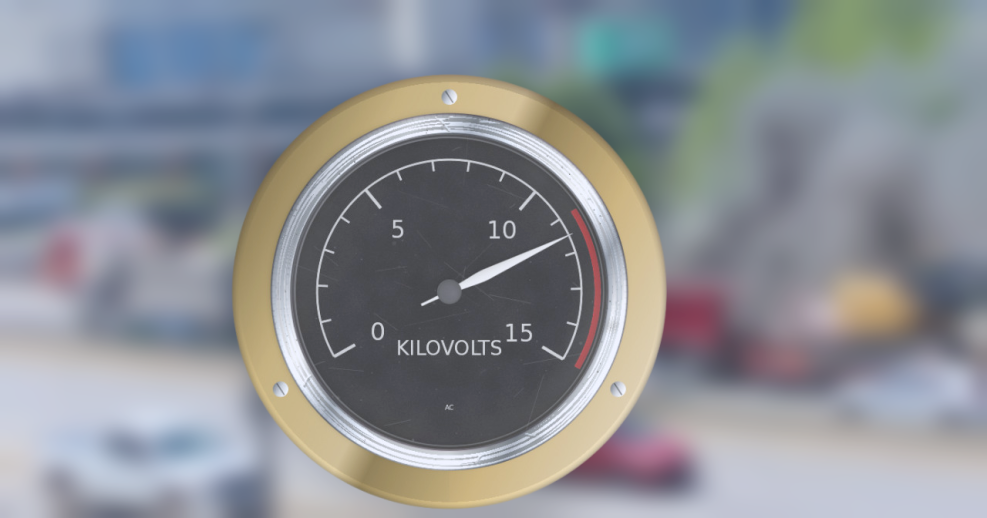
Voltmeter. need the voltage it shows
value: 11.5 kV
